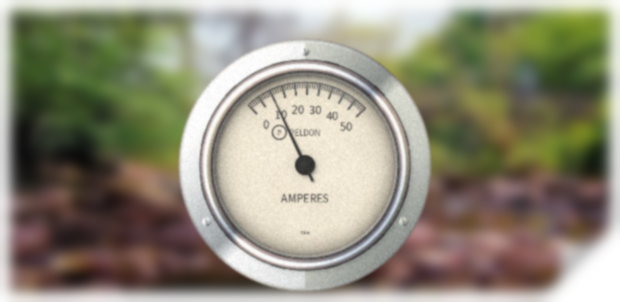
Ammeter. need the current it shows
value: 10 A
